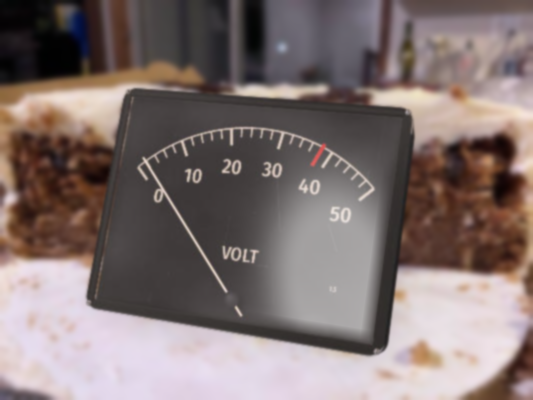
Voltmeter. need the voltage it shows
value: 2 V
